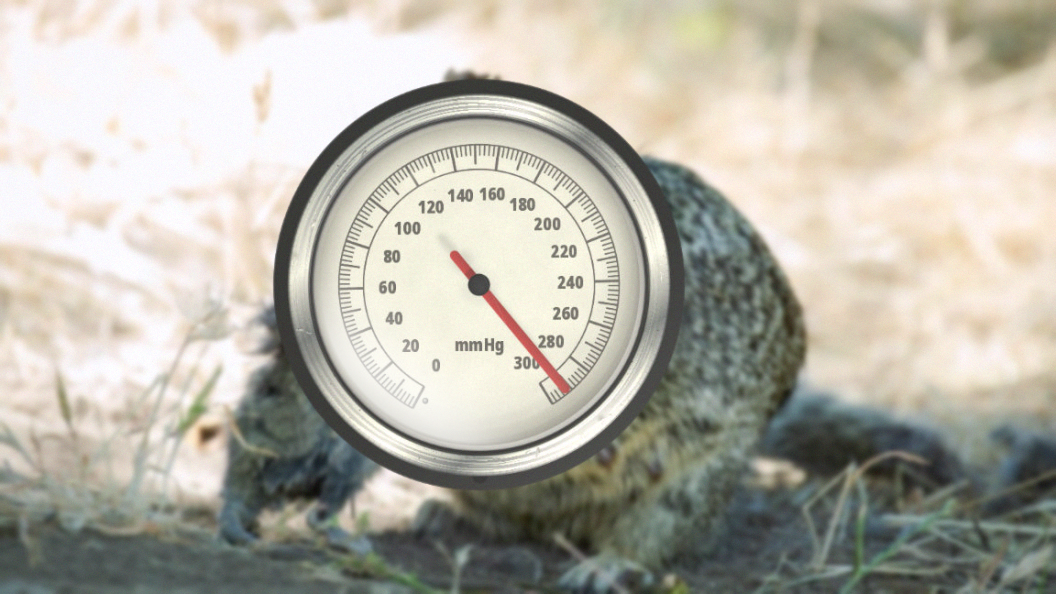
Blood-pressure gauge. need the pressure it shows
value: 292 mmHg
